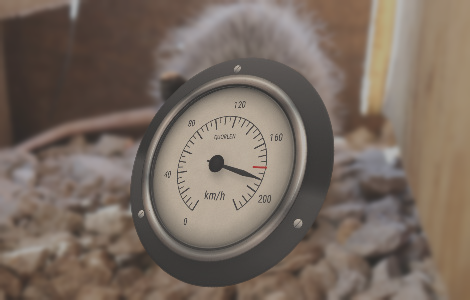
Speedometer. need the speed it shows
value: 190 km/h
